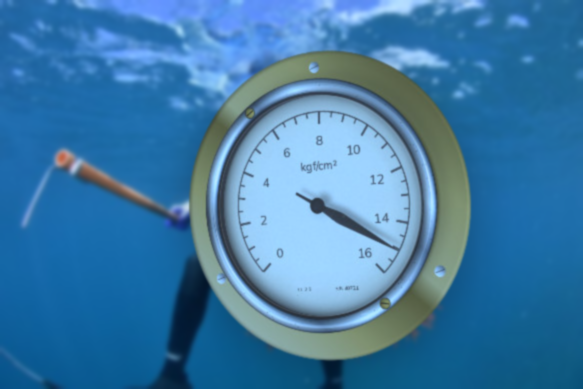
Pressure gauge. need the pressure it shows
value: 15 kg/cm²
